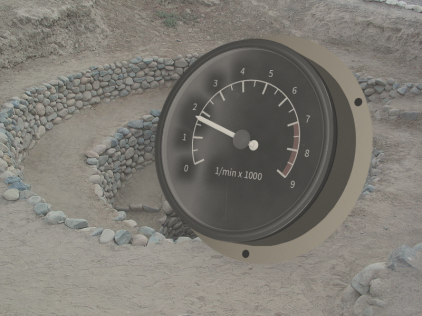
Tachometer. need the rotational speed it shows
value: 1750 rpm
